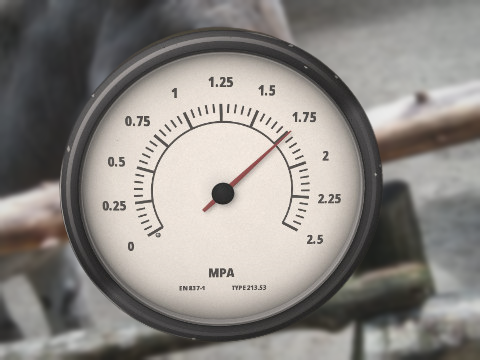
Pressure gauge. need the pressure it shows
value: 1.75 MPa
